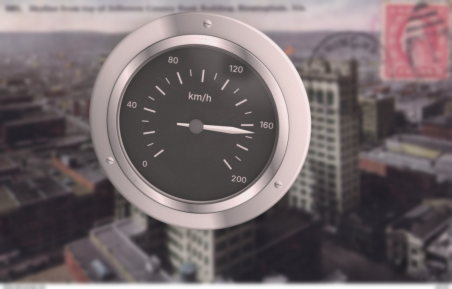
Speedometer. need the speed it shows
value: 165 km/h
